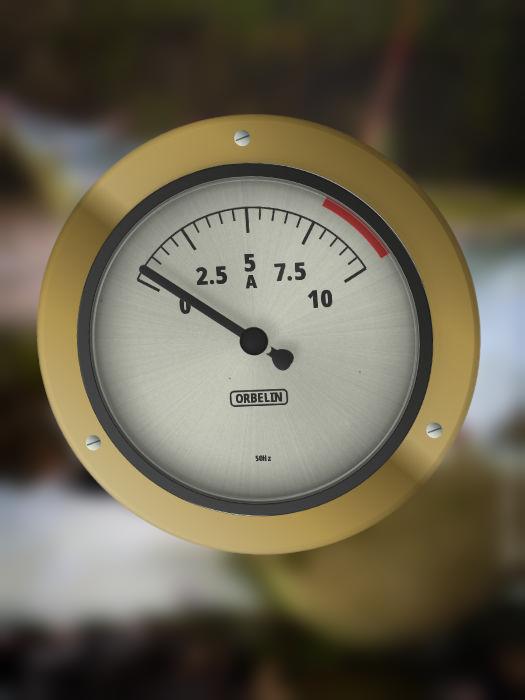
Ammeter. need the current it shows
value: 0.5 A
